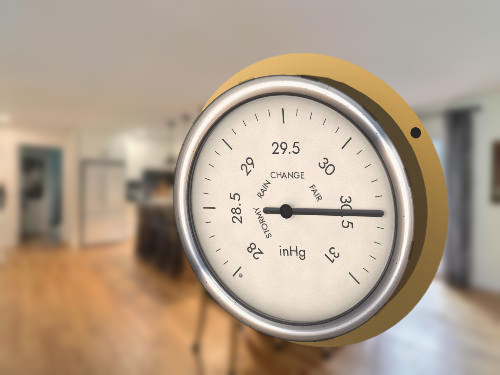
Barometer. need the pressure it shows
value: 30.5 inHg
